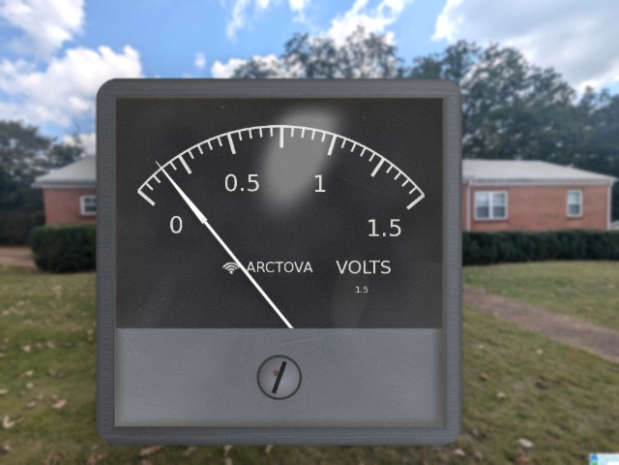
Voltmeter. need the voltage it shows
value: 0.15 V
